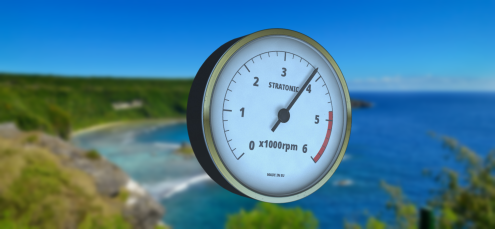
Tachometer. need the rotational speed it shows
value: 3800 rpm
